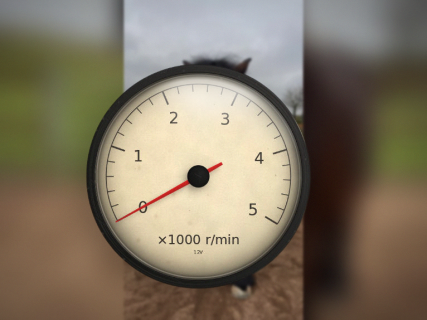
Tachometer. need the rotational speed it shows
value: 0 rpm
